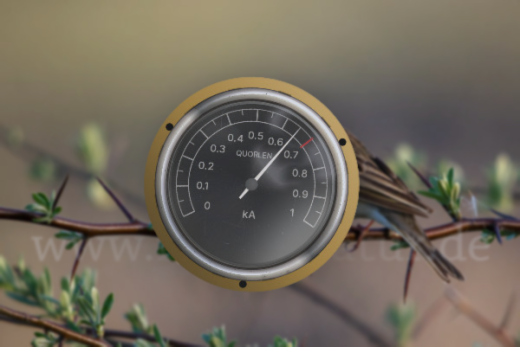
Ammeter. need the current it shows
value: 0.65 kA
